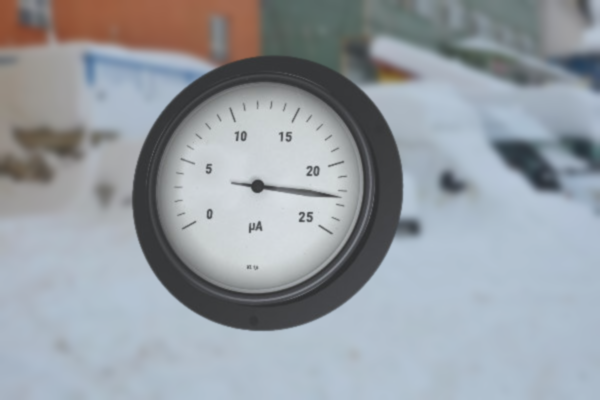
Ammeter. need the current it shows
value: 22.5 µA
